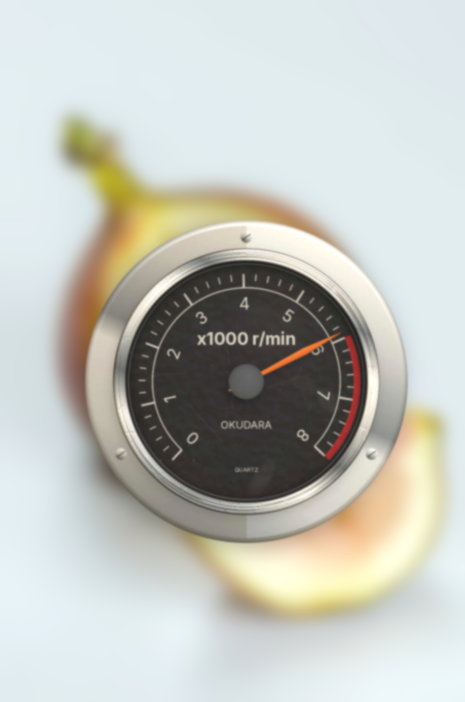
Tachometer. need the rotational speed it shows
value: 5900 rpm
